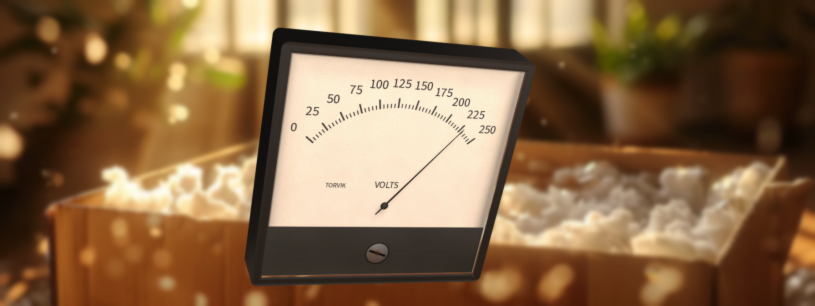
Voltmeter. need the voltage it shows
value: 225 V
